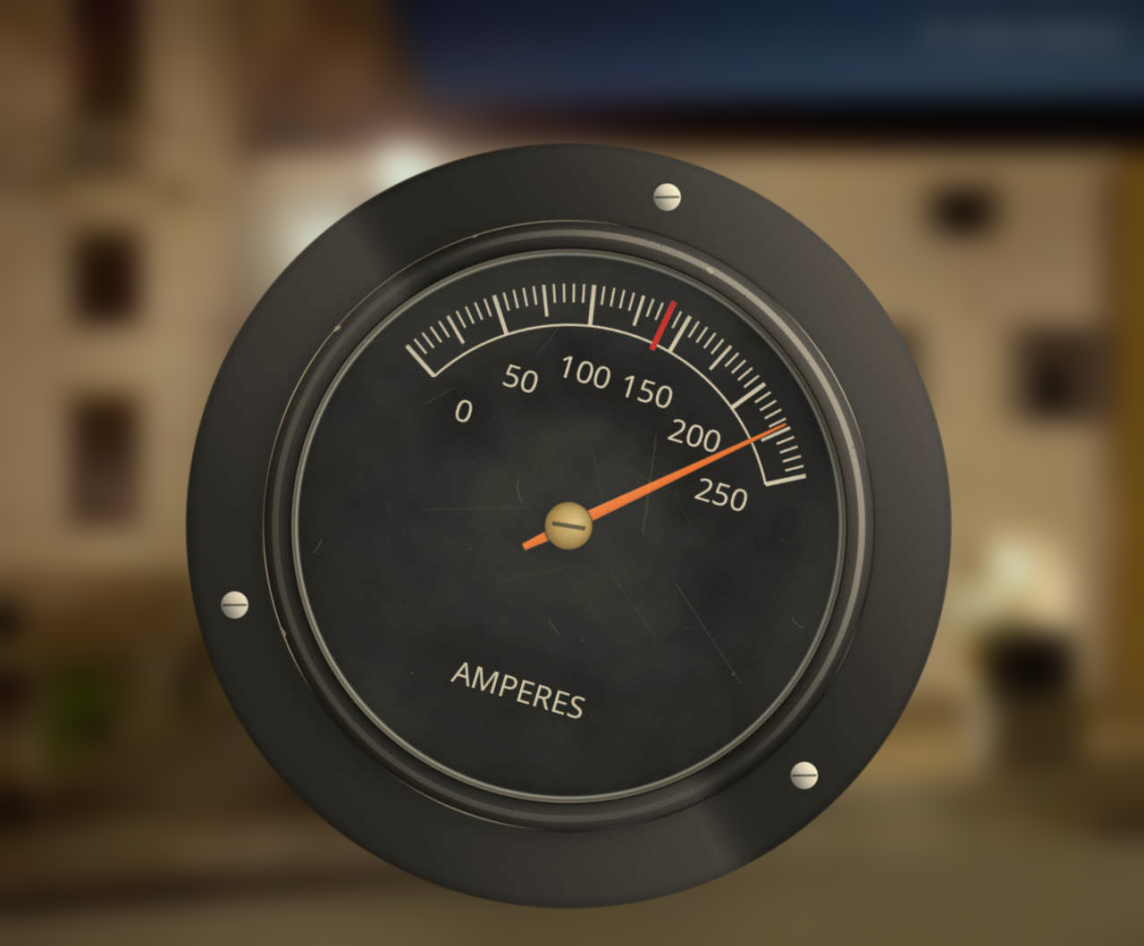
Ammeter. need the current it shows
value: 222.5 A
